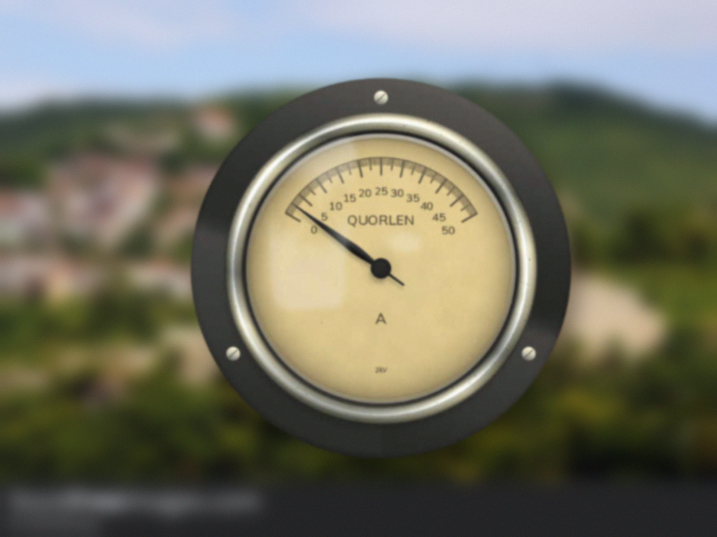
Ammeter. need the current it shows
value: 2.5 A
